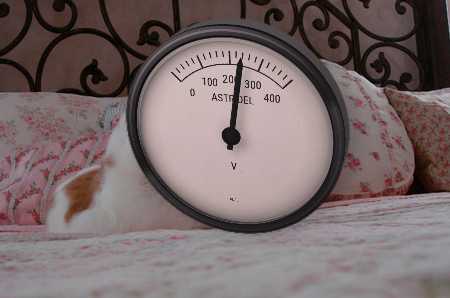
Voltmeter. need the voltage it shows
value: 240 V
